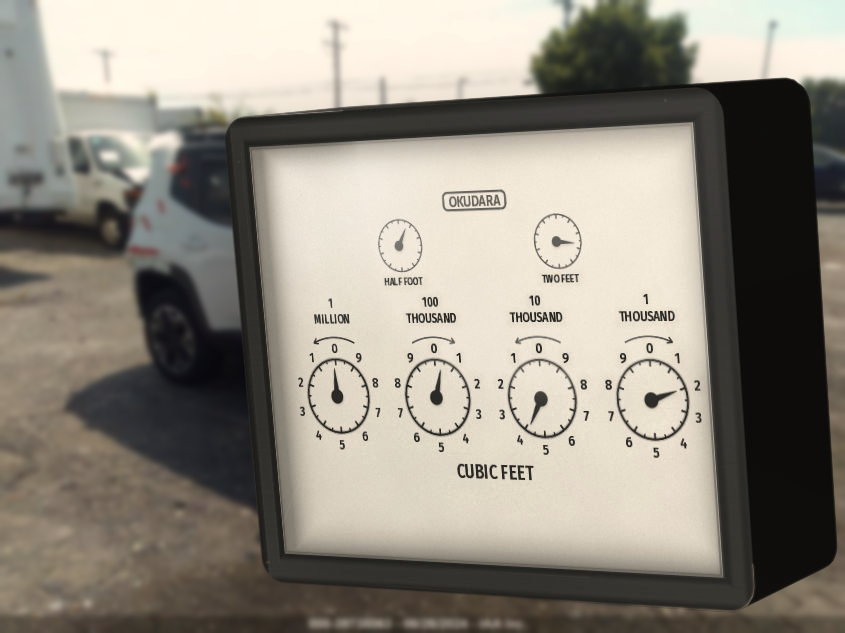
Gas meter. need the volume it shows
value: 4200 ft³
